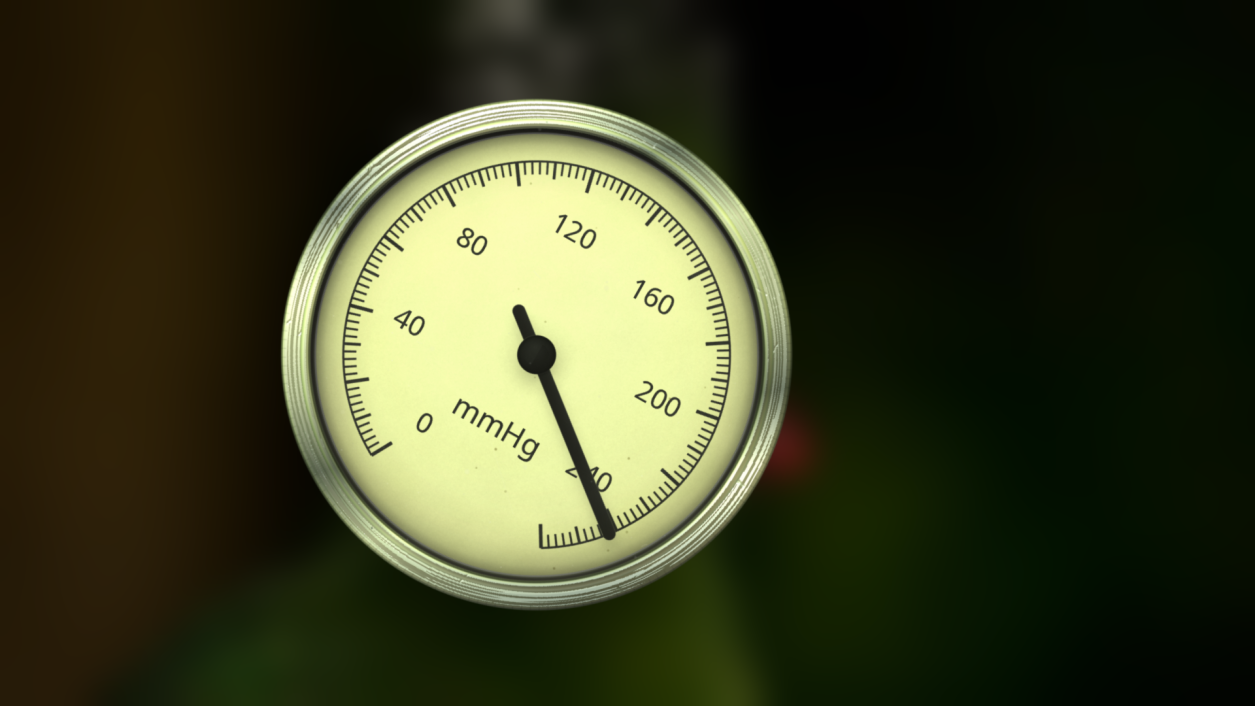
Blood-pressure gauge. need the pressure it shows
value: 242 mmHg
